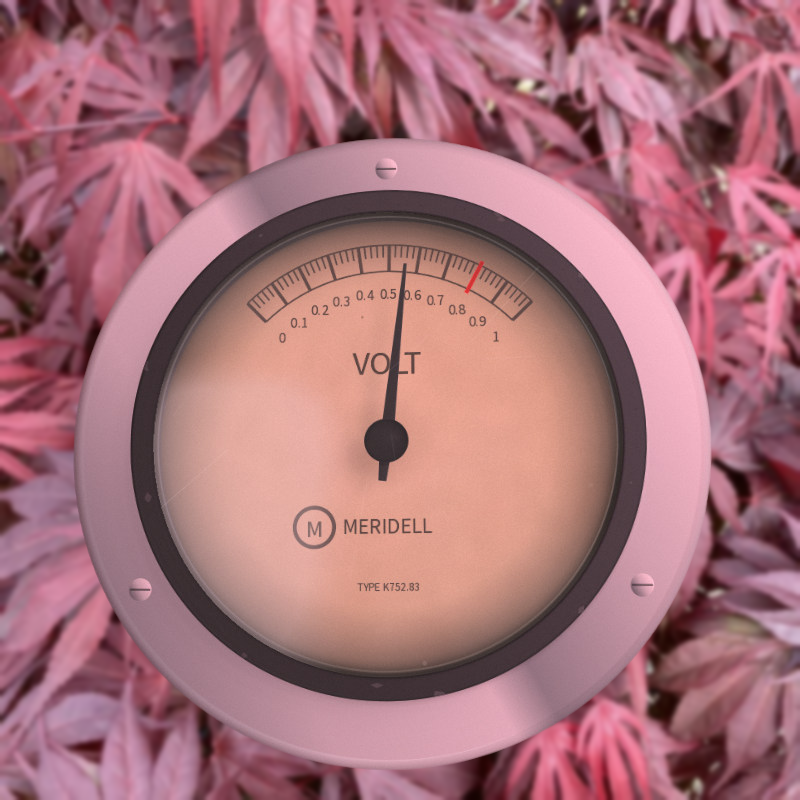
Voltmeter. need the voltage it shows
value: 0.56 V
